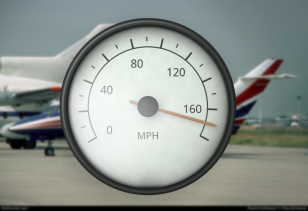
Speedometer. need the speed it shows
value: 170 mph
